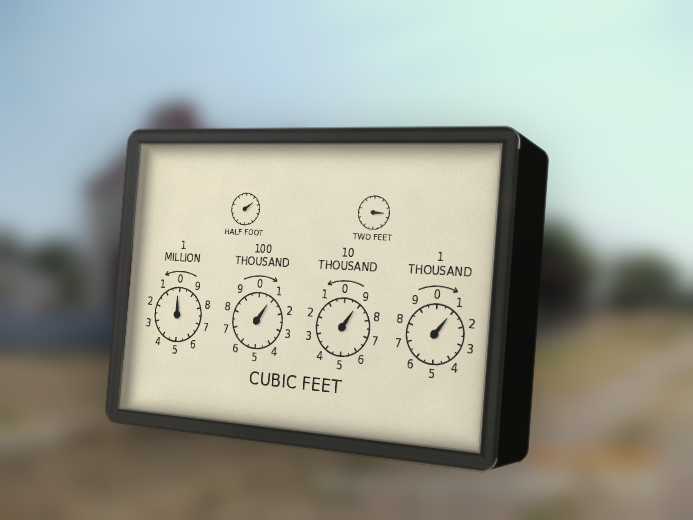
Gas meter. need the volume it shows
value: 9100 ft³
